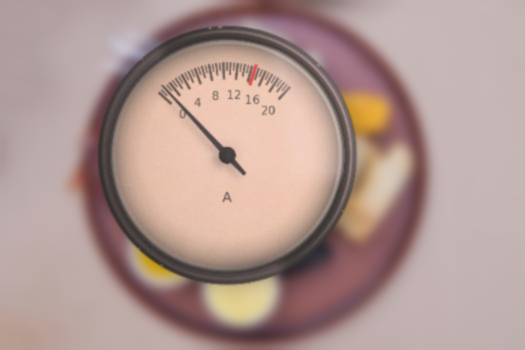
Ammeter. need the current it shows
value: 1 A
